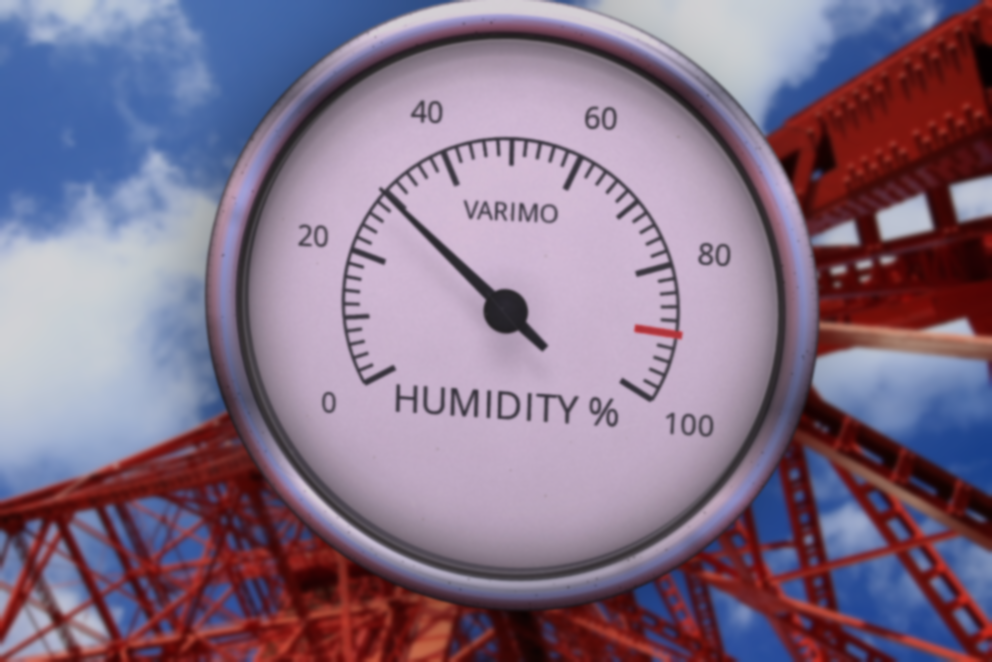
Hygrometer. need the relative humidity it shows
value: 30 %
